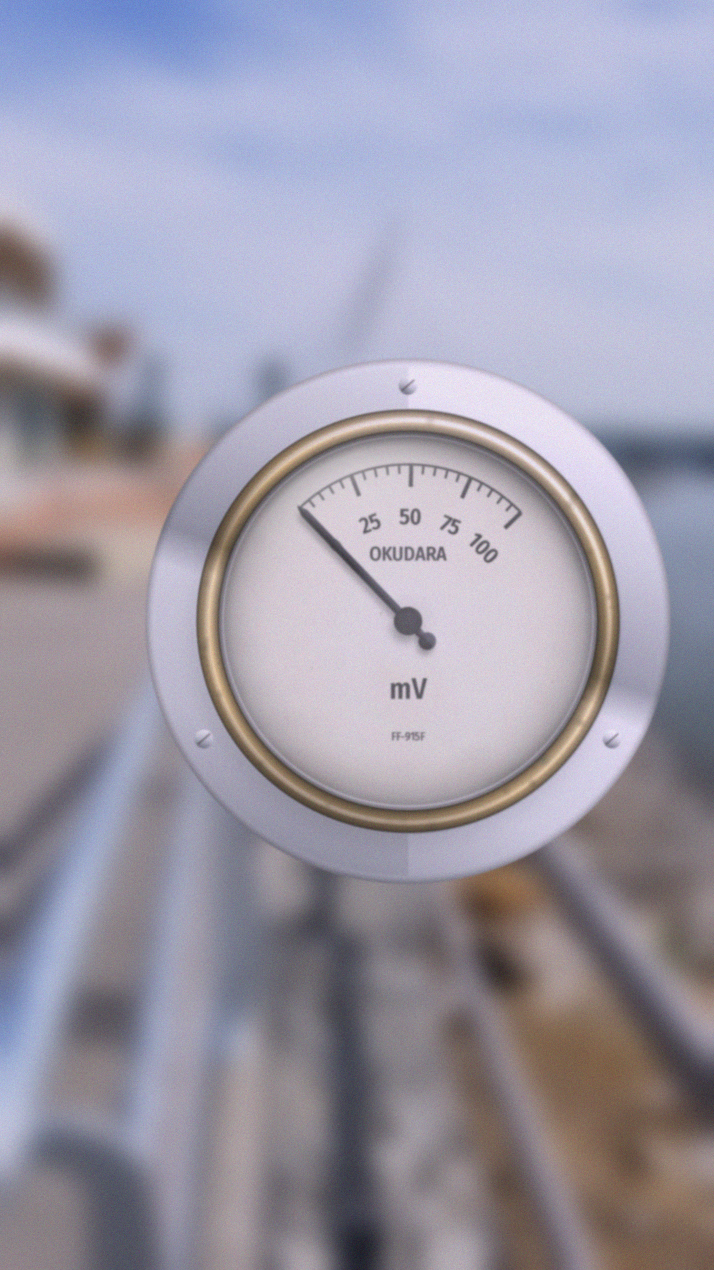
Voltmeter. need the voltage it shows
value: 0 mV
